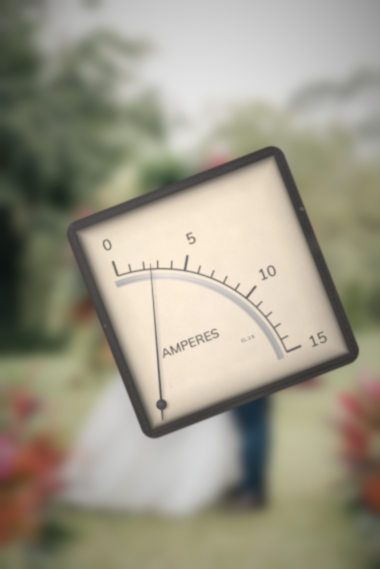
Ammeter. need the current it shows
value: 2.5 A
